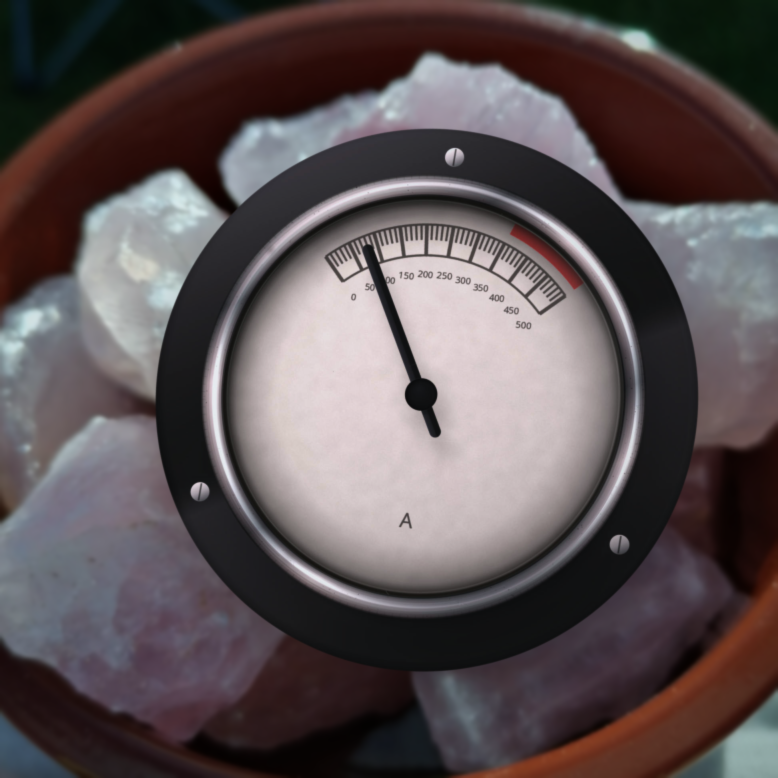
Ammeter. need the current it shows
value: 80 A
